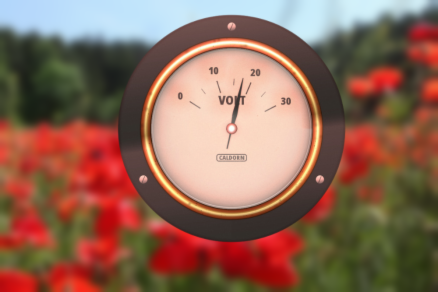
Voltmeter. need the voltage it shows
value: 17.5 V
